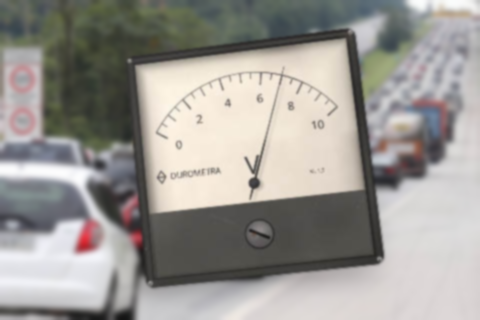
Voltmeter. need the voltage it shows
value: 7 V
